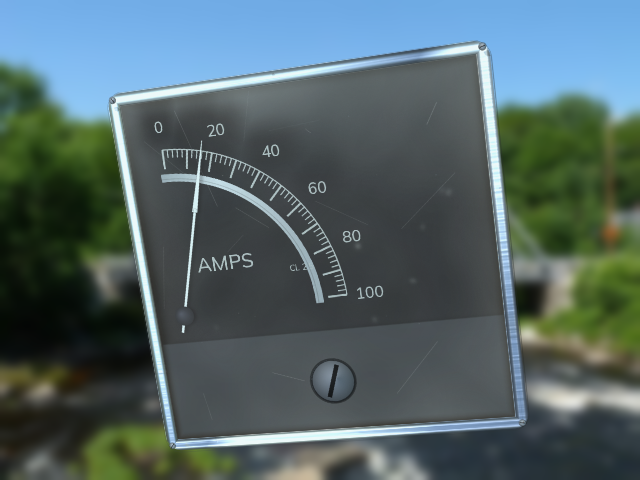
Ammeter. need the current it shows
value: 16 A
